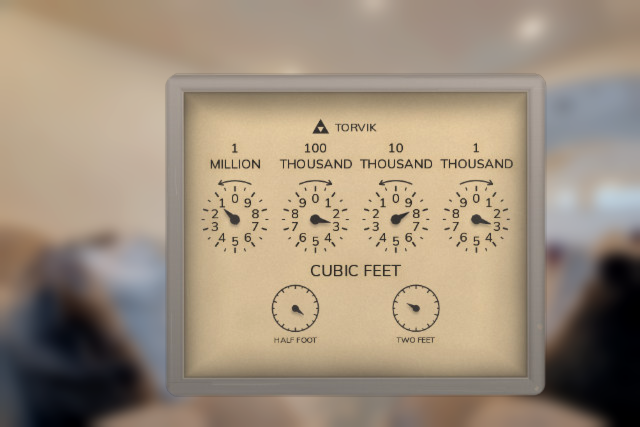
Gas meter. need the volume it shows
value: 128300 ft³
